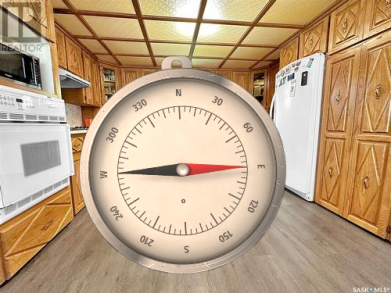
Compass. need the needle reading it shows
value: 90 °
